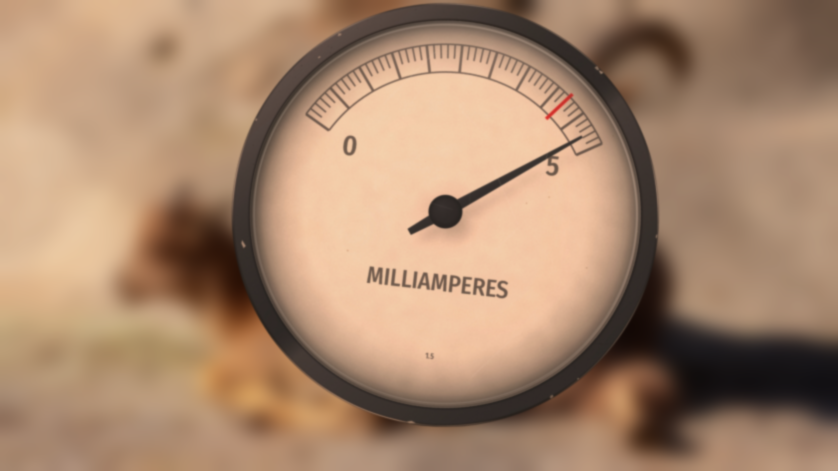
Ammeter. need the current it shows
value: 4.8 mA
